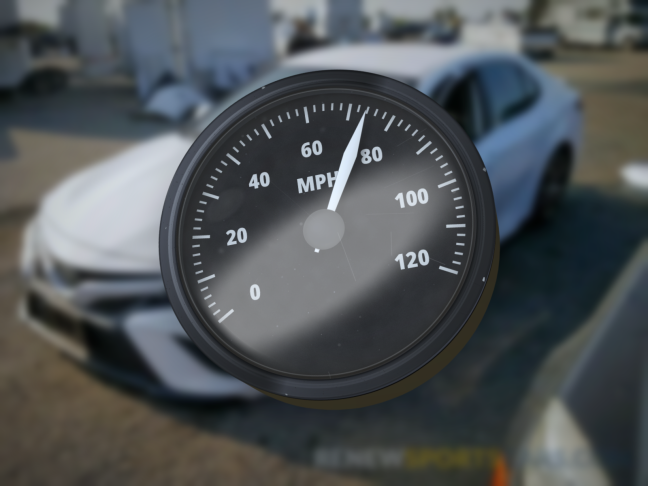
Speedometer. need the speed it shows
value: 74 mph
